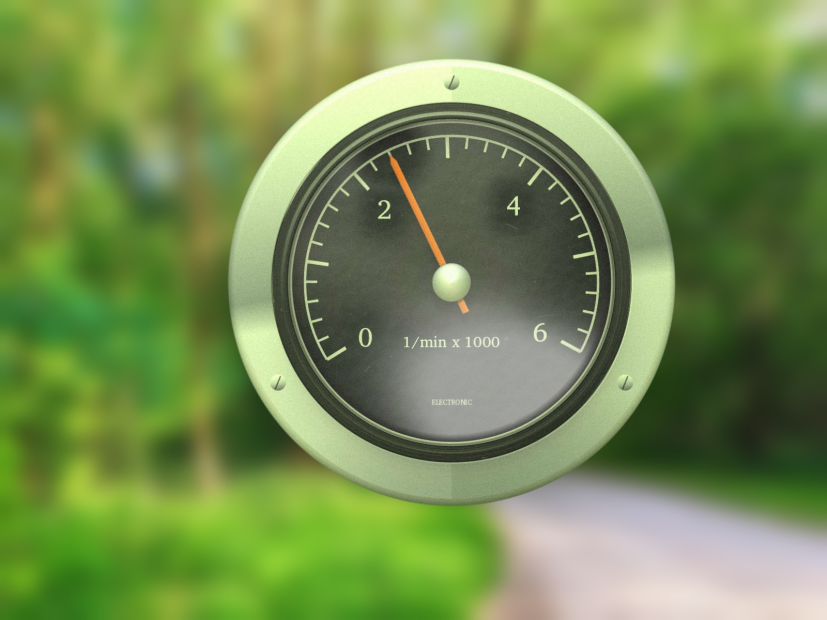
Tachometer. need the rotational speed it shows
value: 2400 rpm
